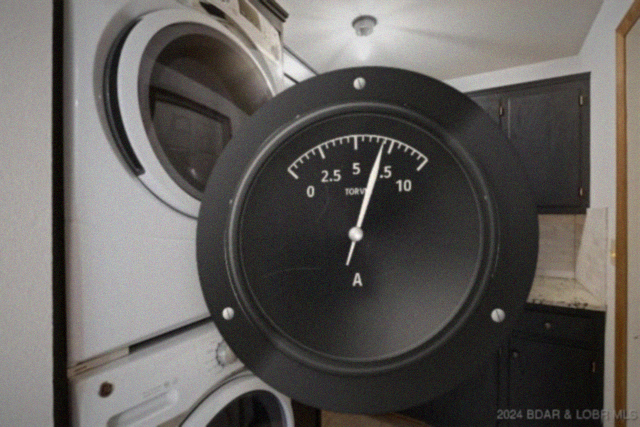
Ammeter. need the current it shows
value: 7 A
